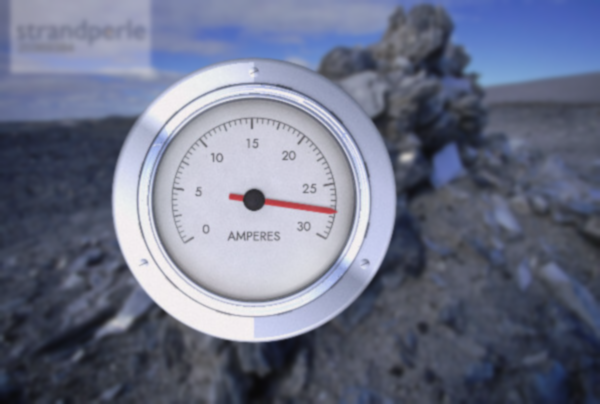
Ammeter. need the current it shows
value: 27.5 A
